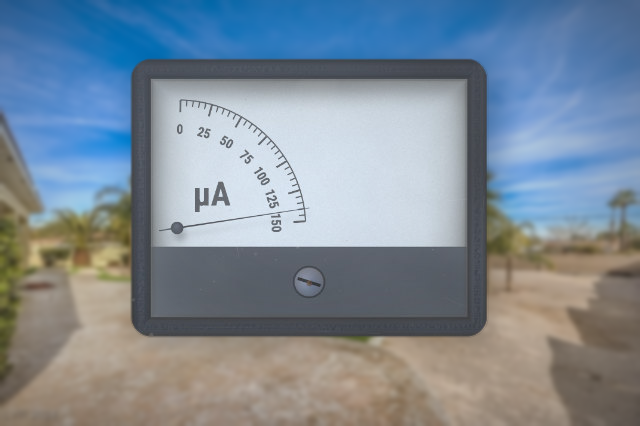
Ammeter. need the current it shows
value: 140 µA
